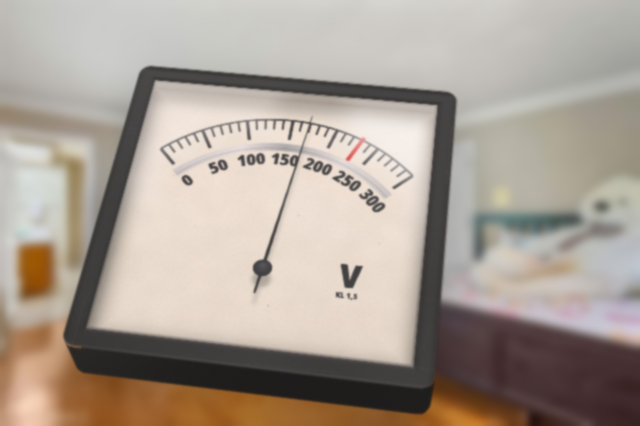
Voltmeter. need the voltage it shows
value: 170 V
